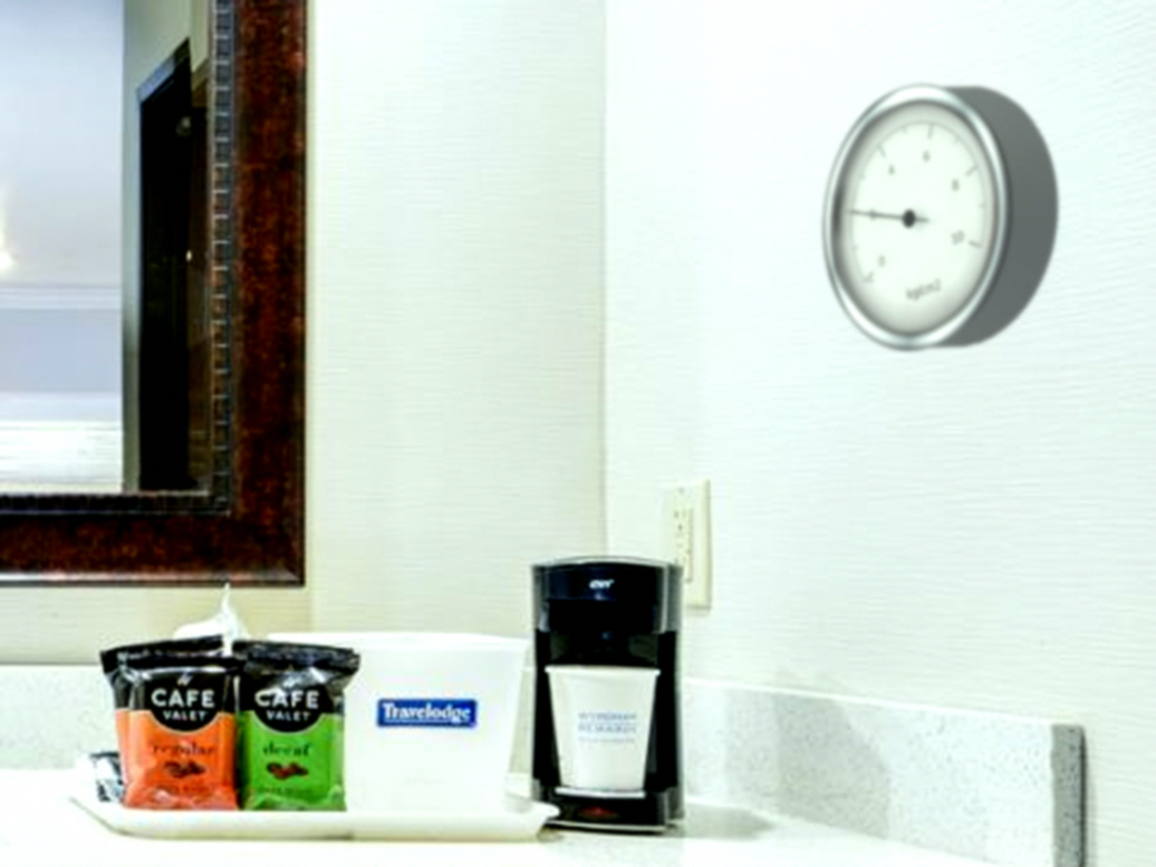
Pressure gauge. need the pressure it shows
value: 2 kg/cm²
